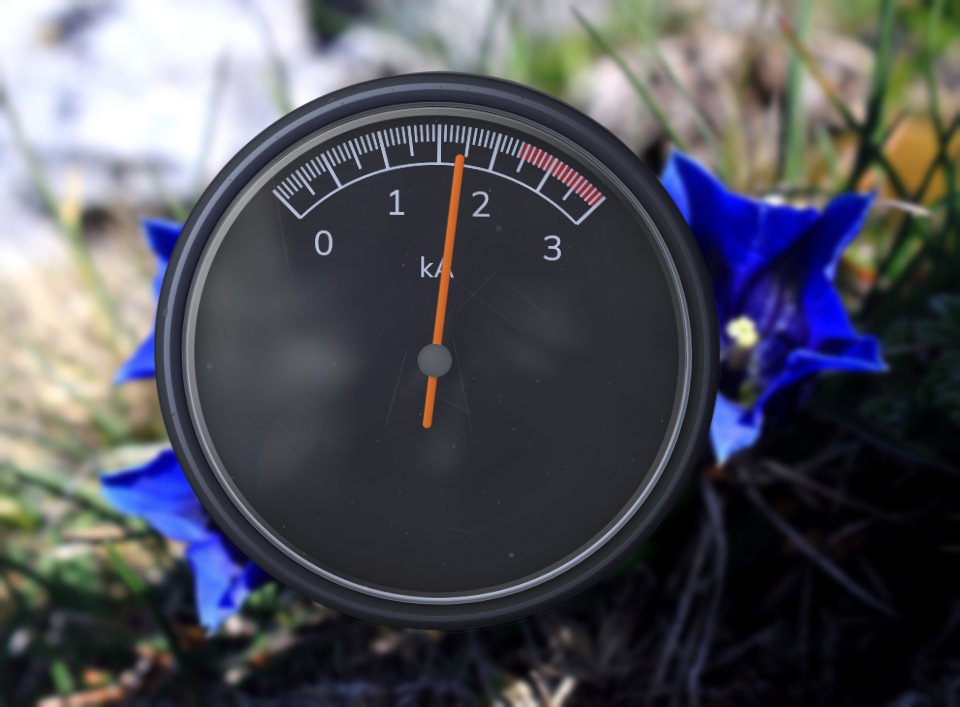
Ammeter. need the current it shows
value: 1.7 kA
